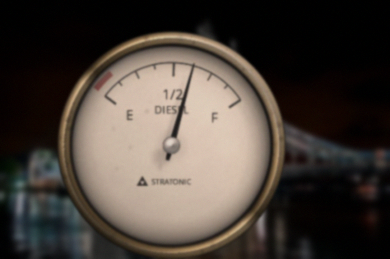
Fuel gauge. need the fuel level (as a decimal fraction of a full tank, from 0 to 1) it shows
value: 0.625
